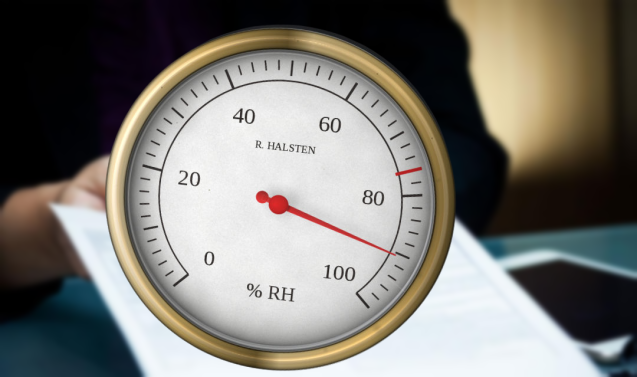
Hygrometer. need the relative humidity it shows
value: 90 %
